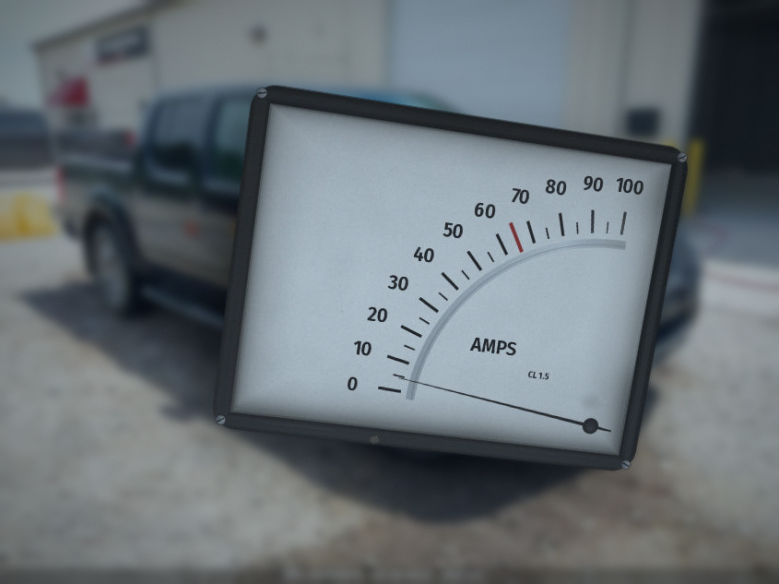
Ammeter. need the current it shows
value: 5 A
